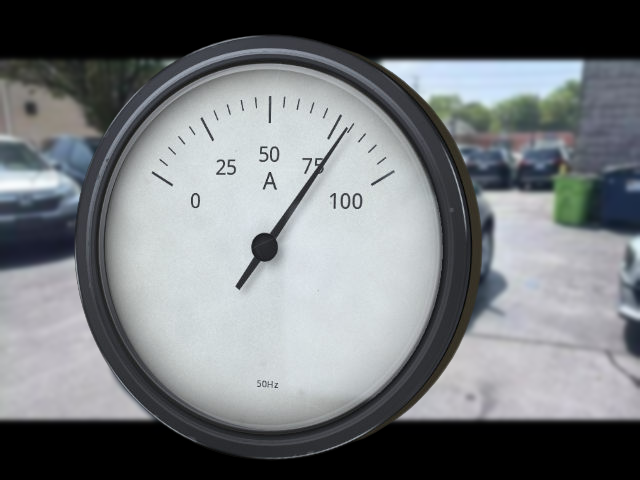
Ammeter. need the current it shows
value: 80 A
